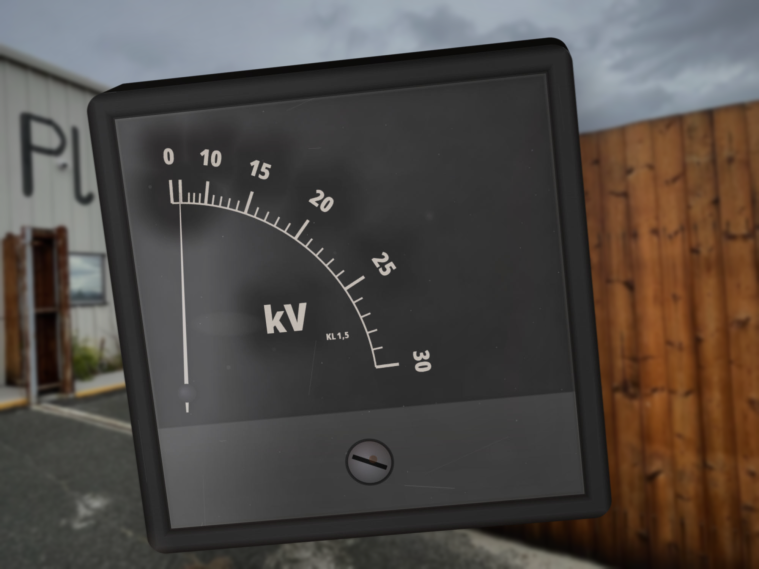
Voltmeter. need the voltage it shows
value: 5 kV
